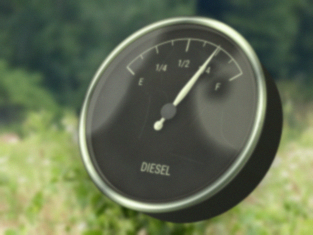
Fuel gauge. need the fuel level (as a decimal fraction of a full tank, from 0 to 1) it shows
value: 0.75
